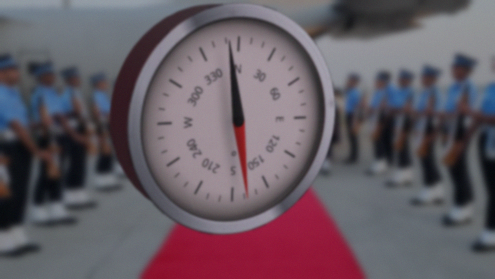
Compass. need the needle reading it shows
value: 170 °
